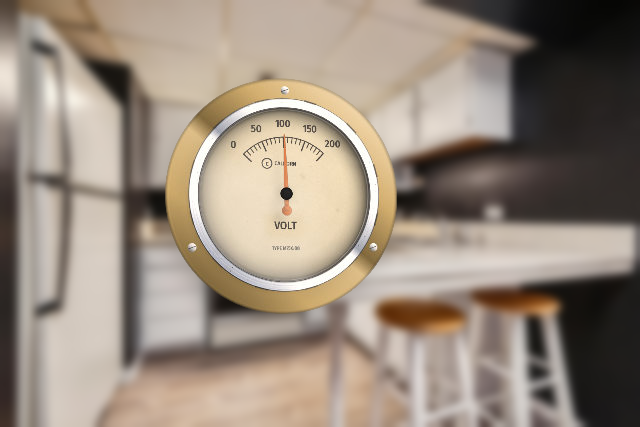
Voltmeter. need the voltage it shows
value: 100 V
